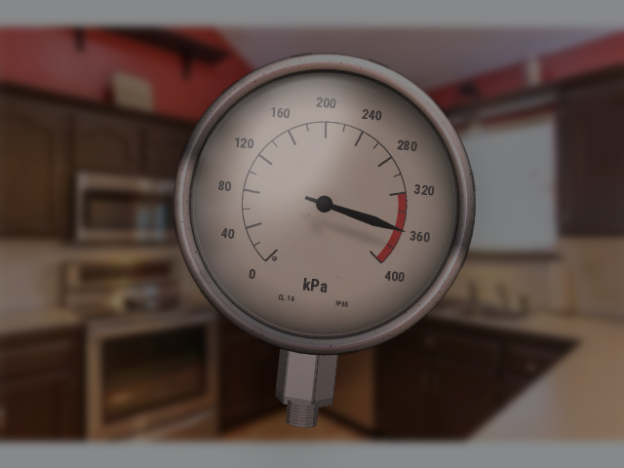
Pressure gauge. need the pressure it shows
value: 360 kPa
